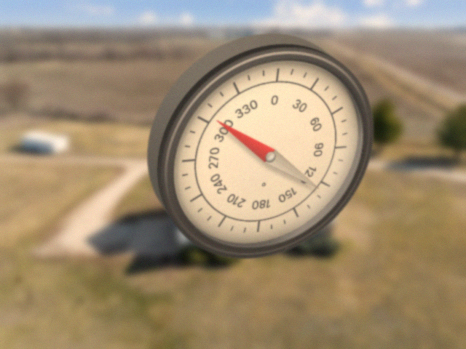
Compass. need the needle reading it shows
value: 305 °
